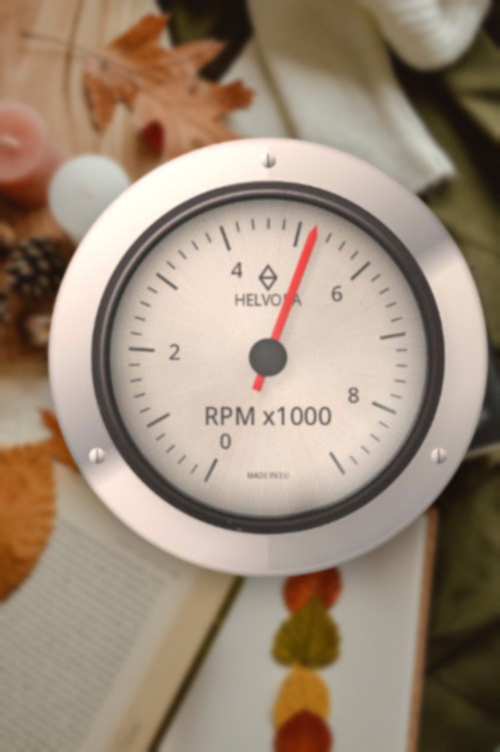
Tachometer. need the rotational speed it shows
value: 5200 rpm
